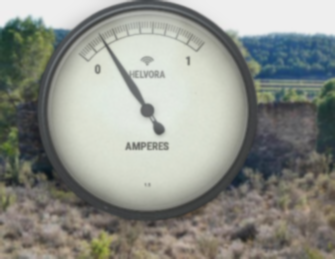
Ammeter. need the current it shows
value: 0.2 A
